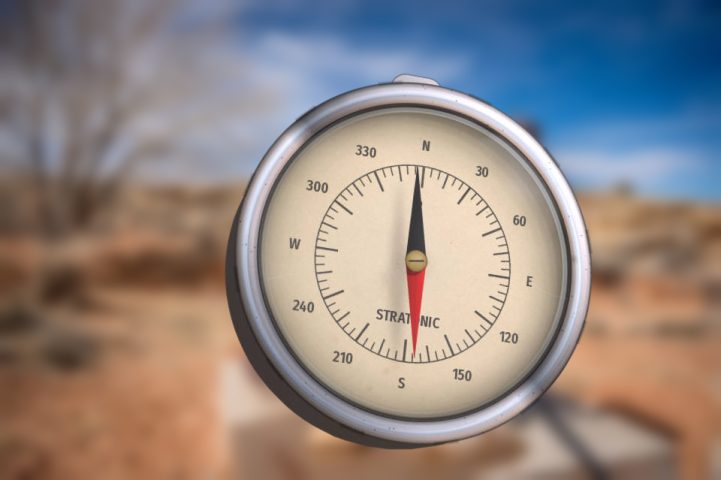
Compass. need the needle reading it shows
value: 175 °
